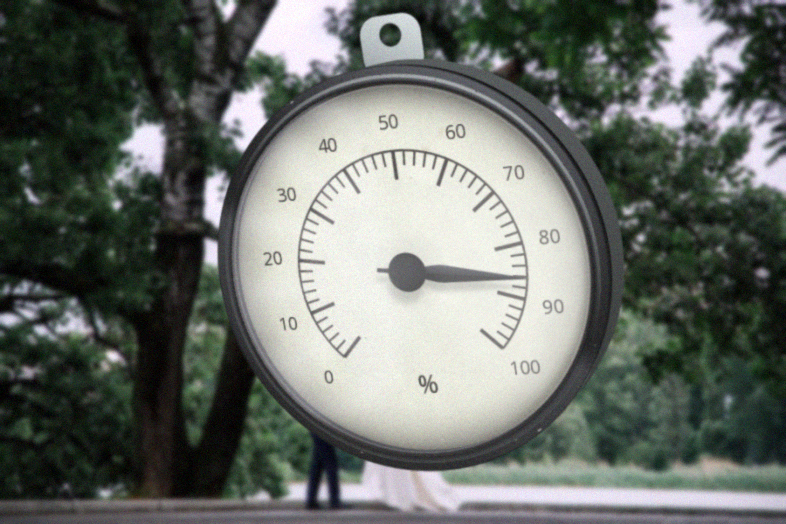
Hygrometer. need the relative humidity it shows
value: 86 %
